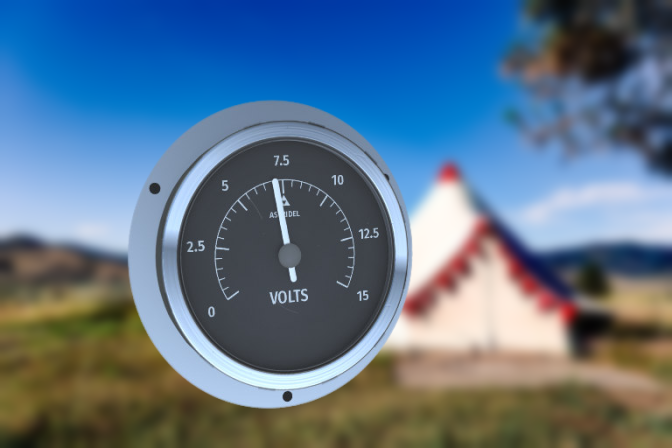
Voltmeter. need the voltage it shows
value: 7 V
